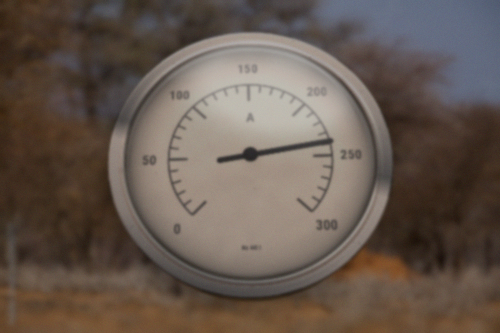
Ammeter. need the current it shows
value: 240 A
